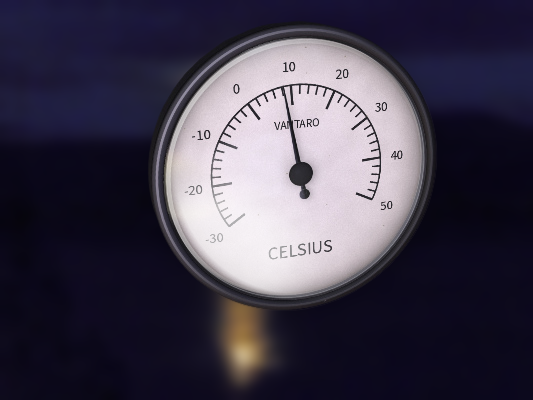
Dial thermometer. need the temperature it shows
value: 8 °C
